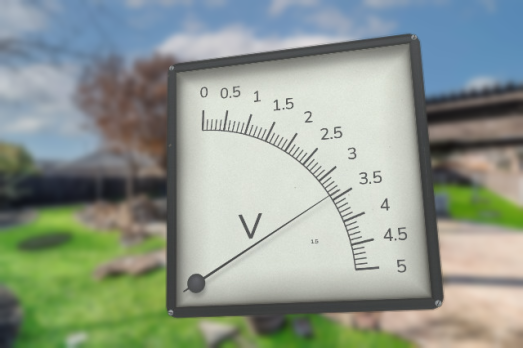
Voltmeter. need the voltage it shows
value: 3.4 V
